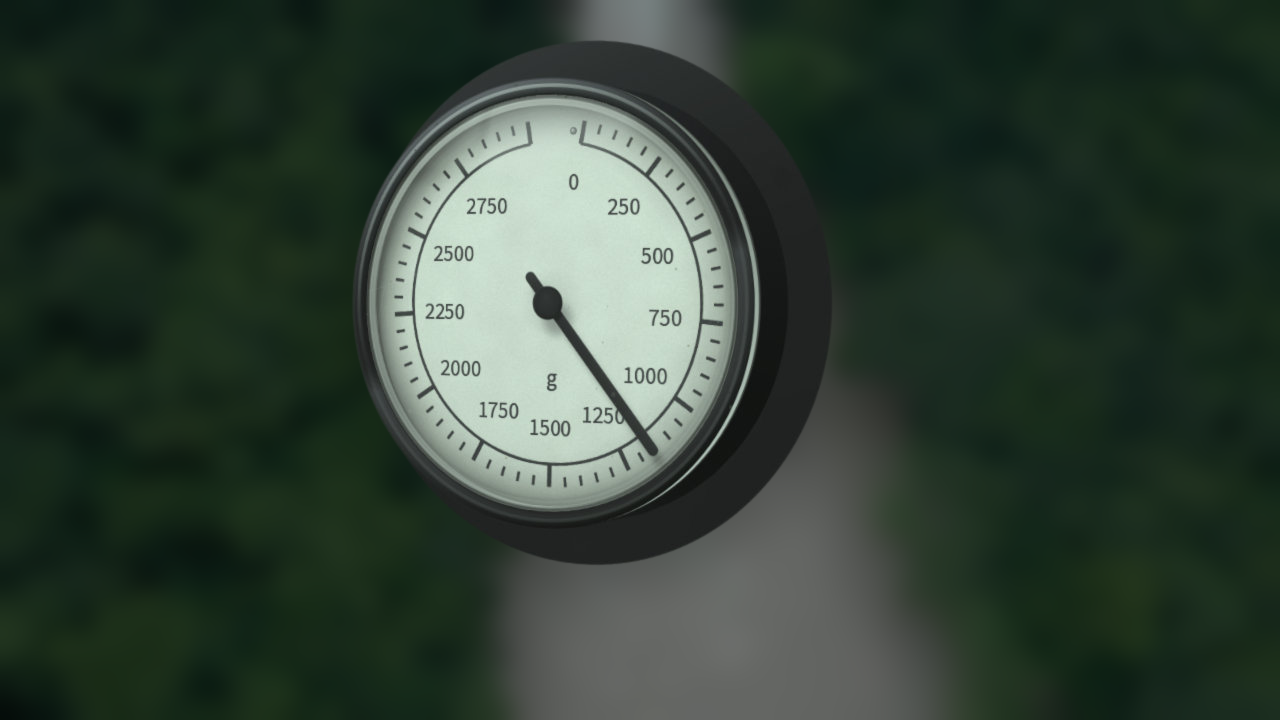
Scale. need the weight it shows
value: 1150 g
